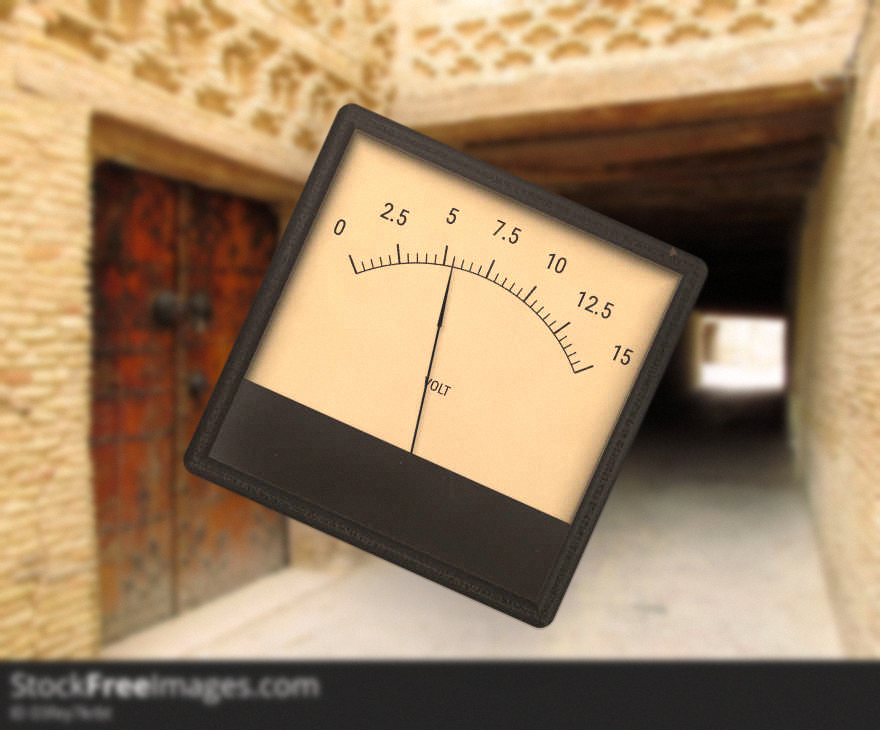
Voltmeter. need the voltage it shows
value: 5.5 V
